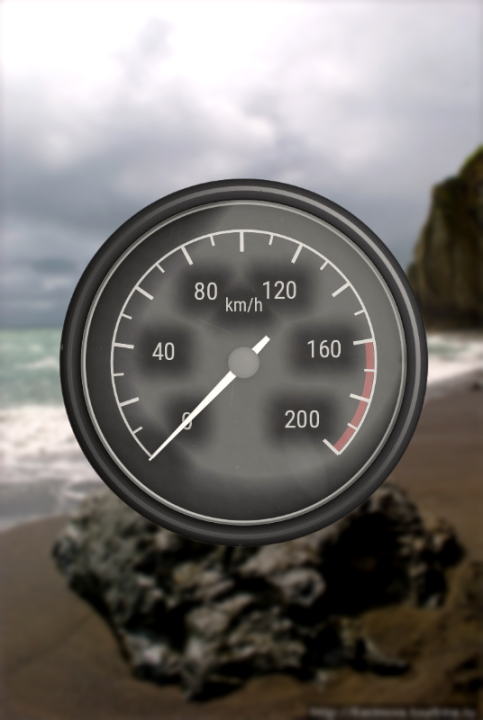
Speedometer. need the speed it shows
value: 0 km/h
